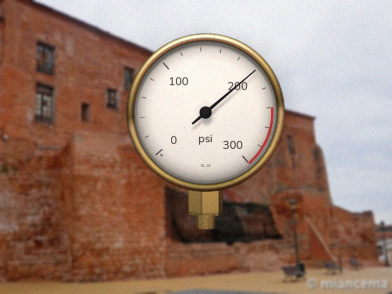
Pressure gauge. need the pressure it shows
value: 200 psi
